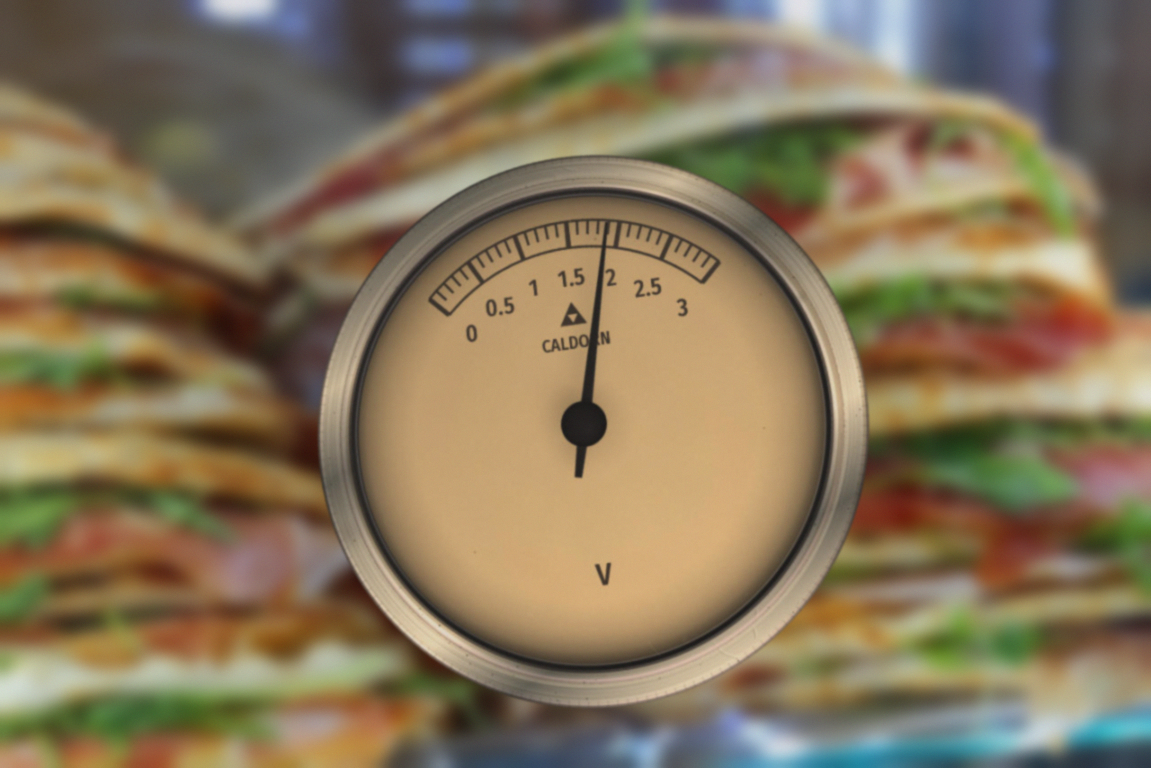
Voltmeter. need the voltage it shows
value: 1.9 V
